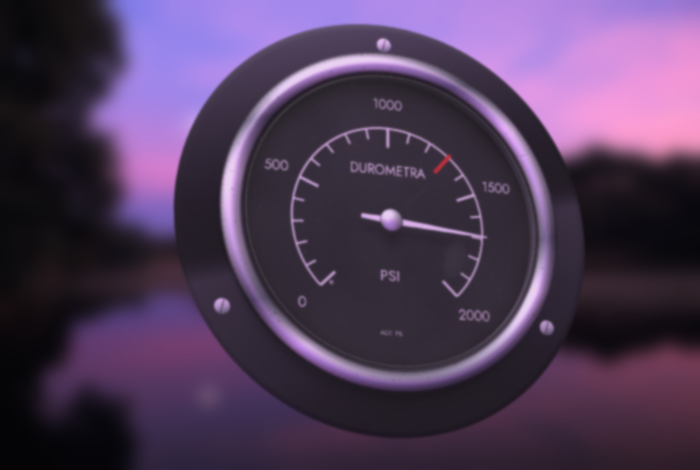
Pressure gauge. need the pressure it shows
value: 1700 psi
